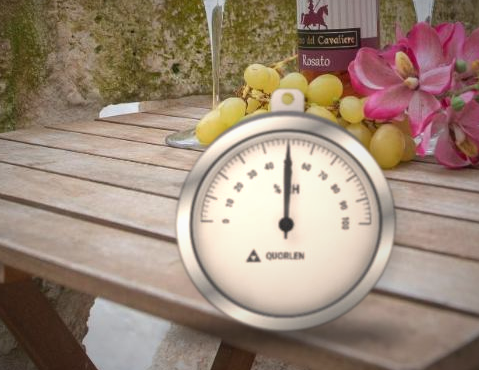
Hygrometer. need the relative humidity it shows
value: 50 %
